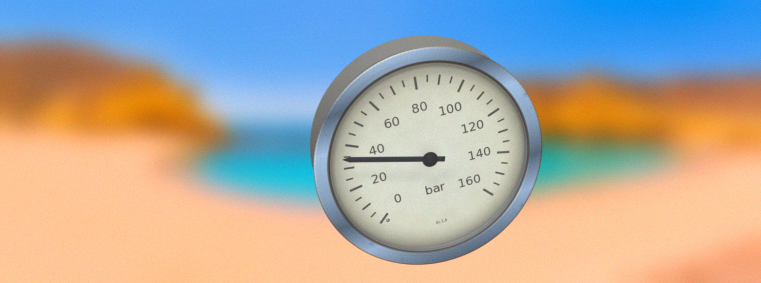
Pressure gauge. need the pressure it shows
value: 35 bar
